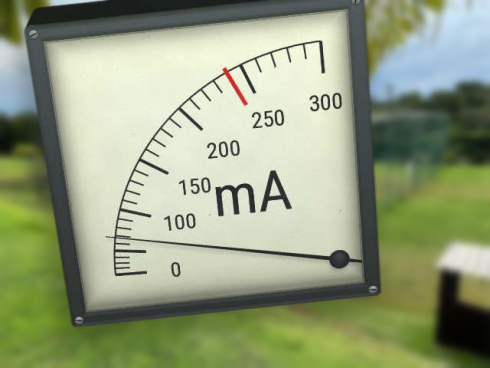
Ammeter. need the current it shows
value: 70 mA
